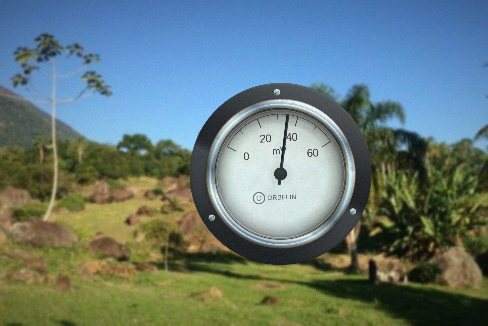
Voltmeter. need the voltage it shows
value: 35 mV
